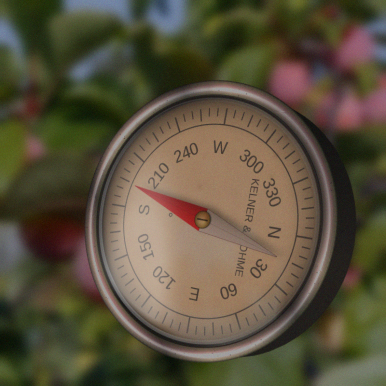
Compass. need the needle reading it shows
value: 195 °
